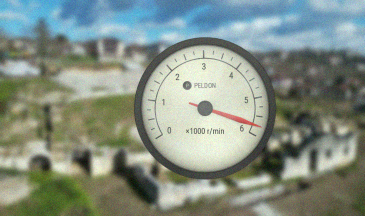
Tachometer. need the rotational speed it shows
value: 5750 rpm
